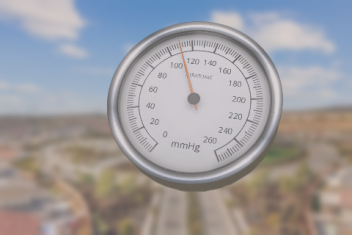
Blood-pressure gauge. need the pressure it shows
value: 110 mmHg
